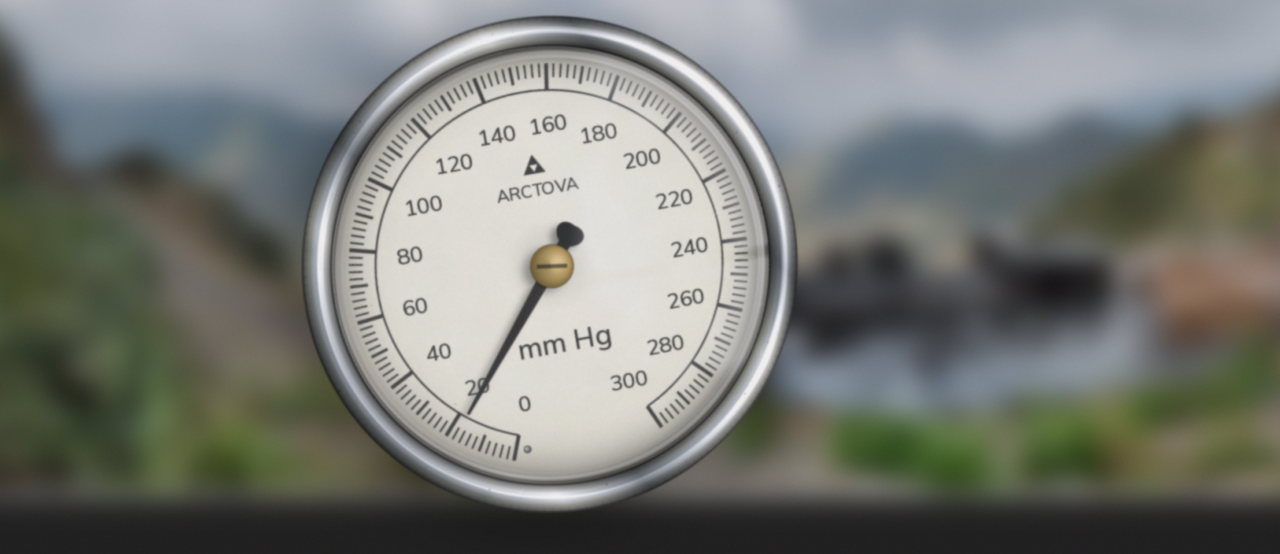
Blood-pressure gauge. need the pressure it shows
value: 18 mmHg
